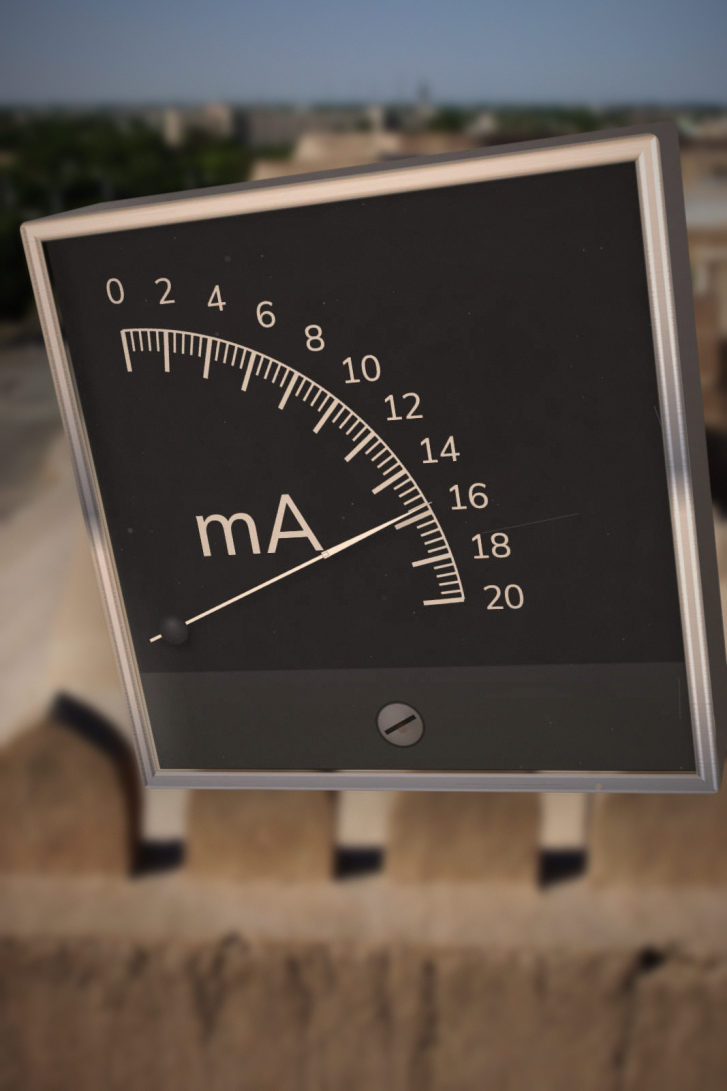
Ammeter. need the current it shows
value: 15.6 mA
